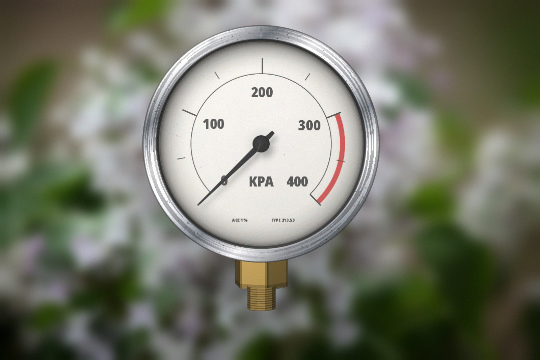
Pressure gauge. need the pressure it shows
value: 0 kPa
